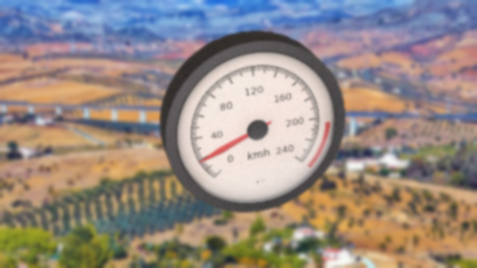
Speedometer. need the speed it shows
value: 20 km/h
